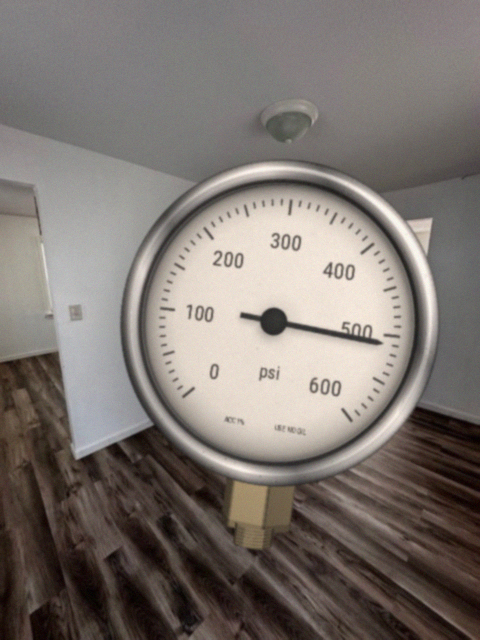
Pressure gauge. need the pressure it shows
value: 510 psi
